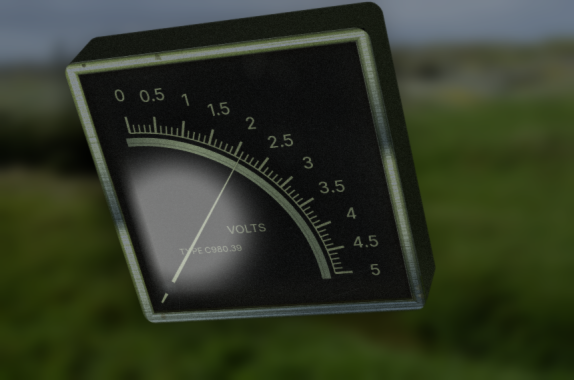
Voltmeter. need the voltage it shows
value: 2.1 V
